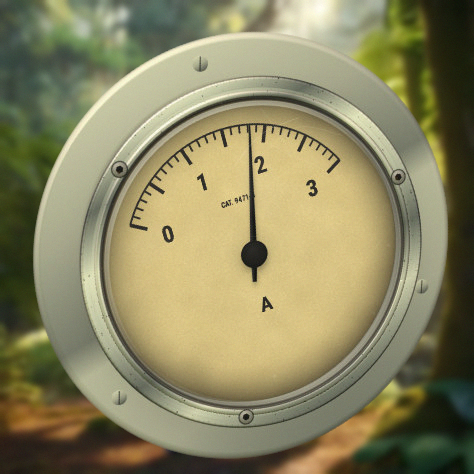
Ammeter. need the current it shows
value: 1.8 A
